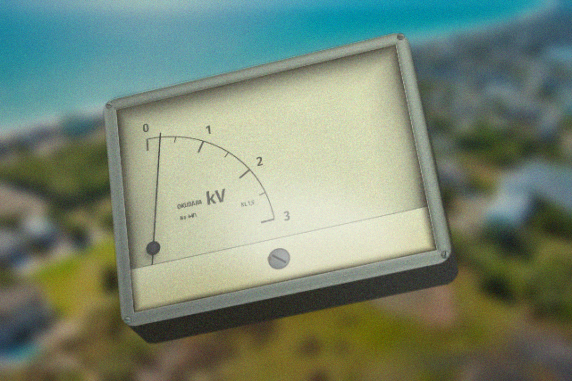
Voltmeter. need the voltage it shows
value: 0.25 kV
